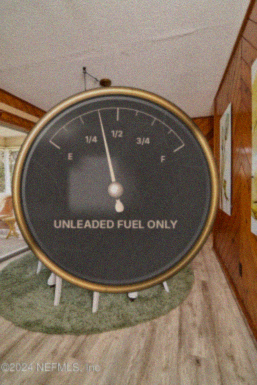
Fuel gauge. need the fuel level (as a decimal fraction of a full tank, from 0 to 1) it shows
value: 0.375
